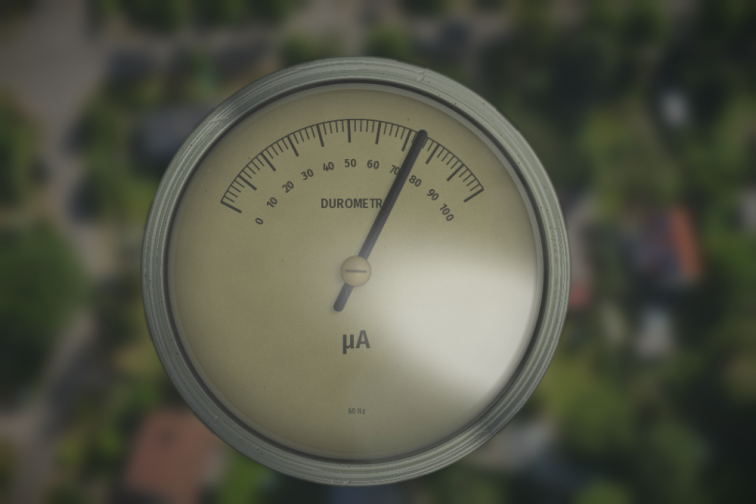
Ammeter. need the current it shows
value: 74 µA
